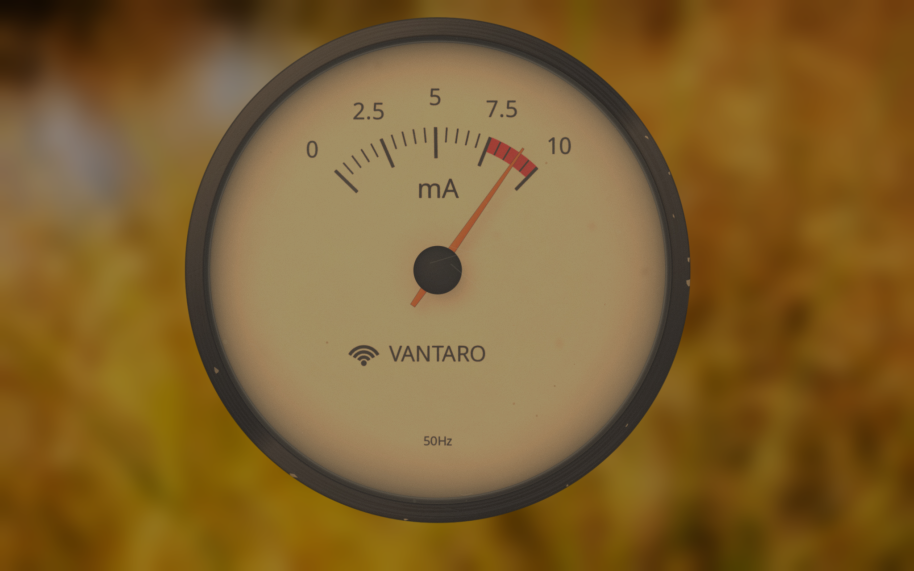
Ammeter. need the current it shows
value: 9 mA
